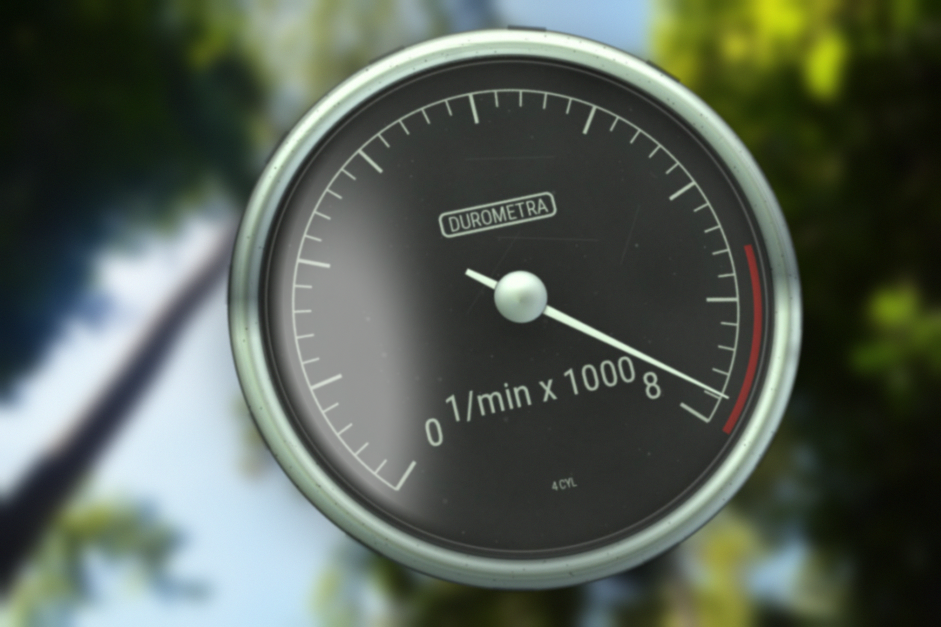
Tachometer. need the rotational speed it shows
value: 7800 rpm
